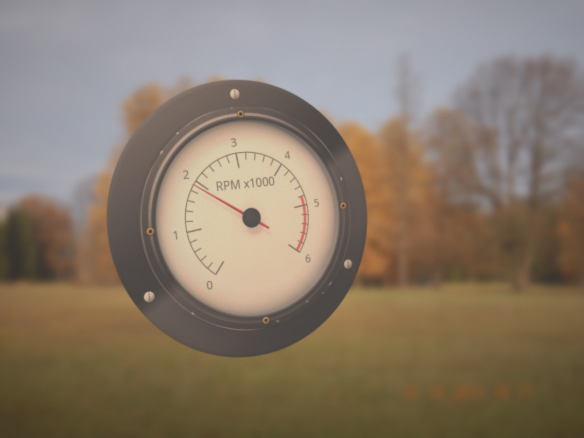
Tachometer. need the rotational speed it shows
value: 1900 rpm
